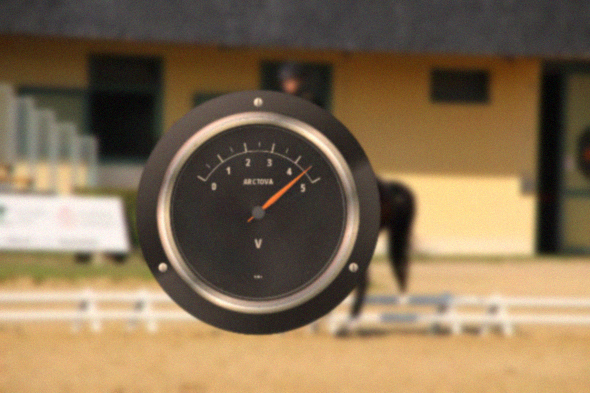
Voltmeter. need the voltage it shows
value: 4.5 V
